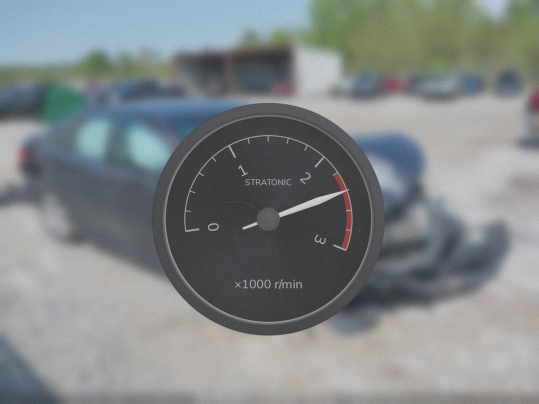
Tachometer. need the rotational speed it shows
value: 2400 rpm
